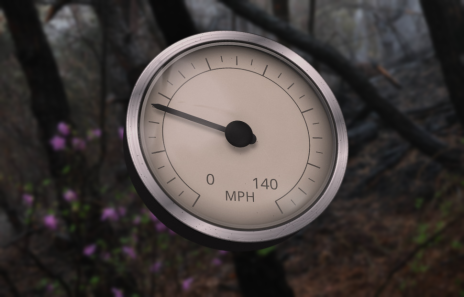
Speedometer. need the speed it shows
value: 35 mph
